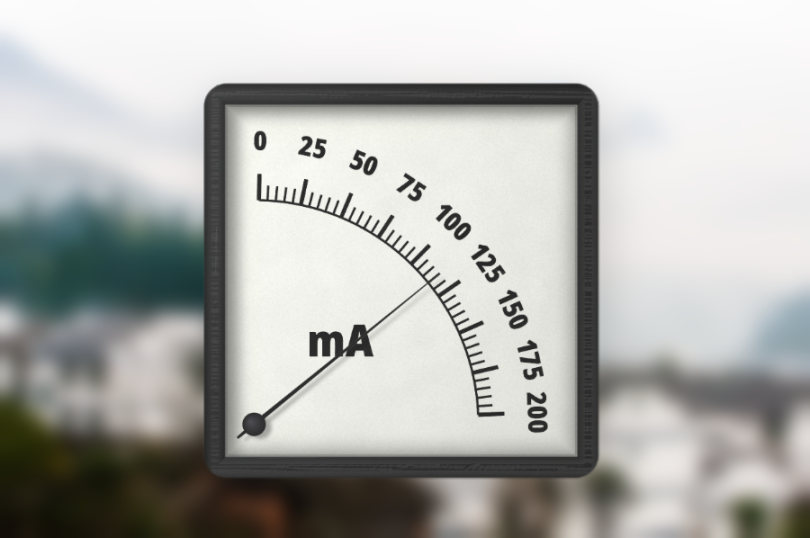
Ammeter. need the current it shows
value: 115 mA
